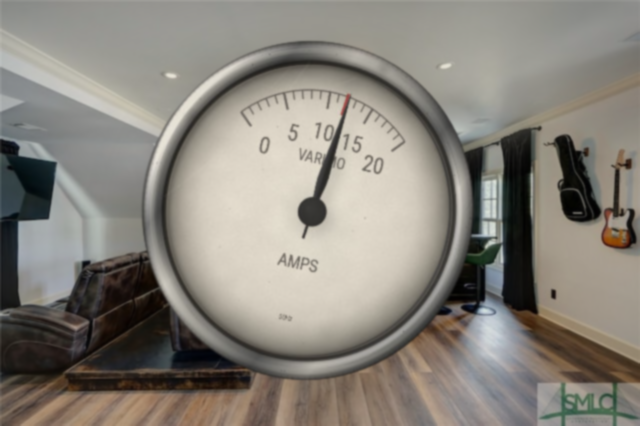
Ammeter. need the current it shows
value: 12 A
